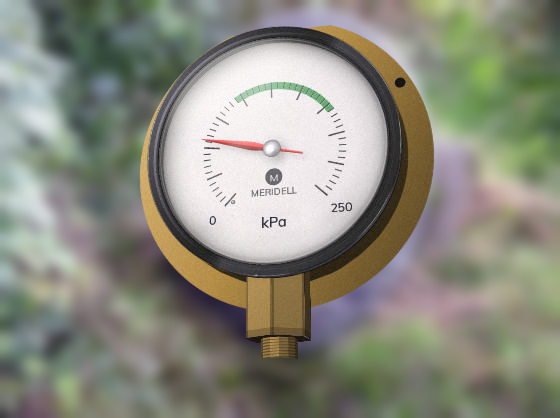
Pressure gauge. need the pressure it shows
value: 55 kPa
